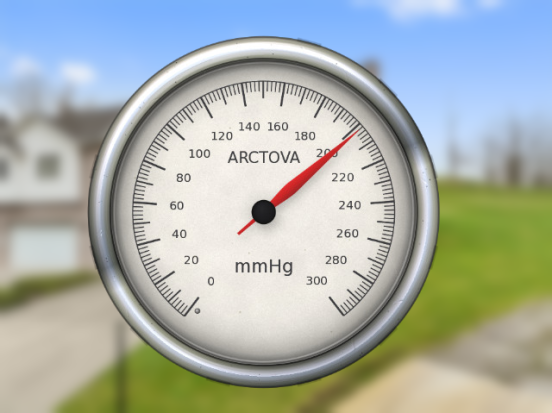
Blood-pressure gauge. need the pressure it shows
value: 202 mmHg
